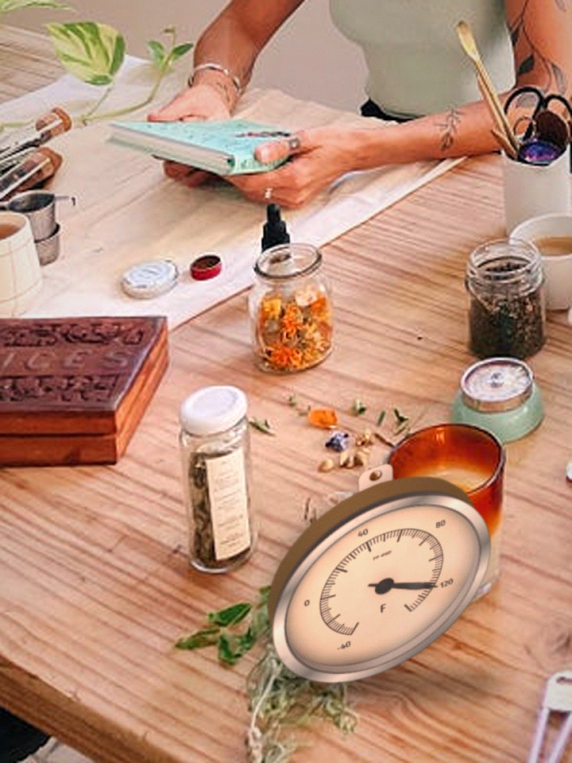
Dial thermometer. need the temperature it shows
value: 120 °F
